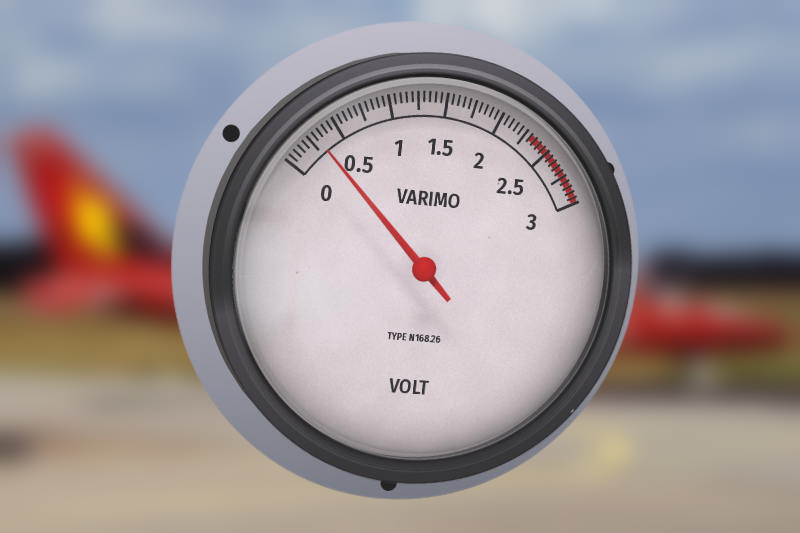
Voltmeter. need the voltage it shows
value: 0.3 V
